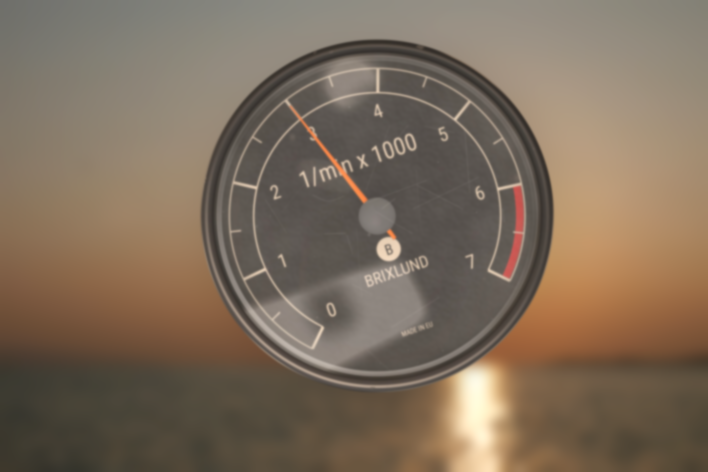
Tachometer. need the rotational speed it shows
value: 3000 rpm
